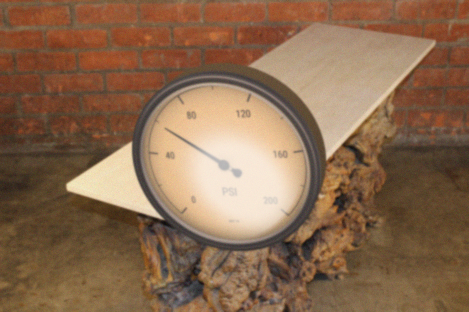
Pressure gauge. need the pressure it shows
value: 60 psi
